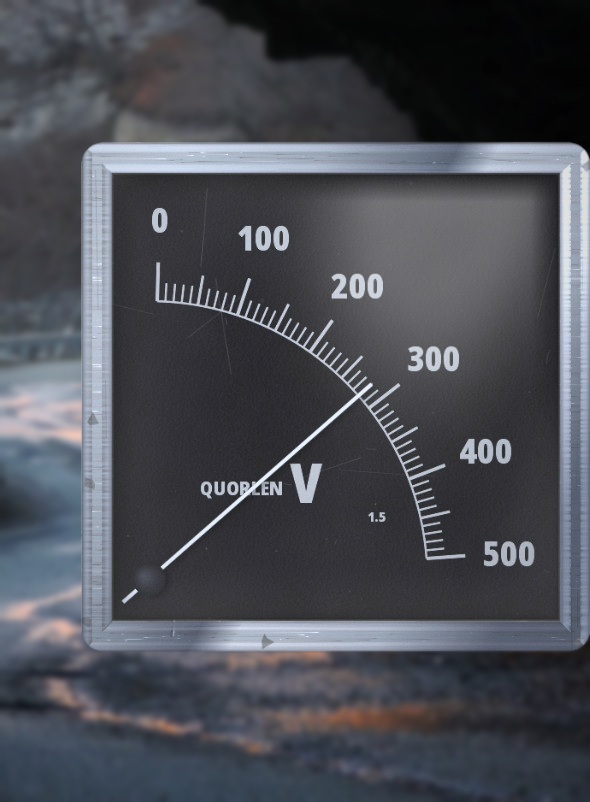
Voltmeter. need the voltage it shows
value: 280 V
